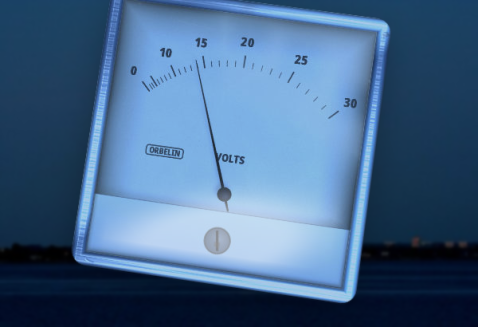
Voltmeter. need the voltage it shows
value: 14 V
